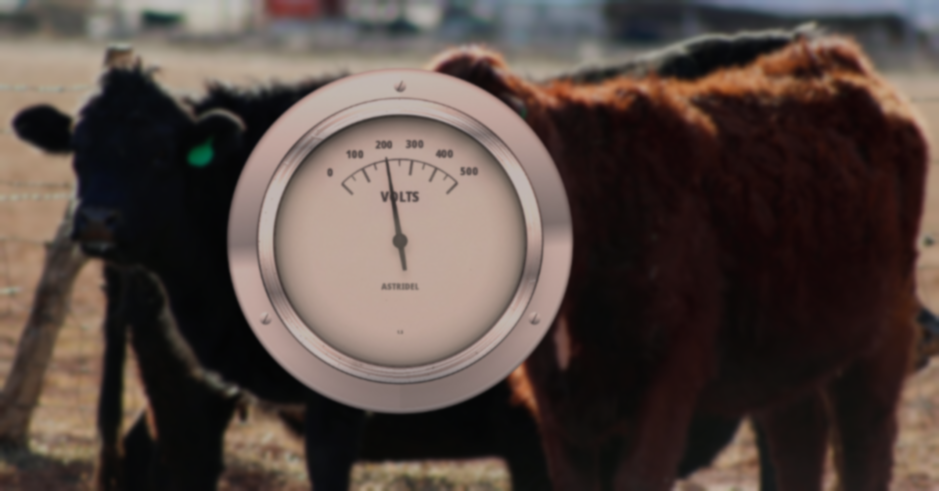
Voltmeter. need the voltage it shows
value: 200 V
